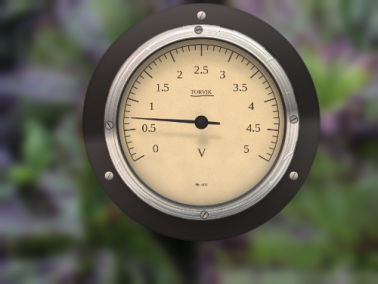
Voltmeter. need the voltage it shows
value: 0.7 V
